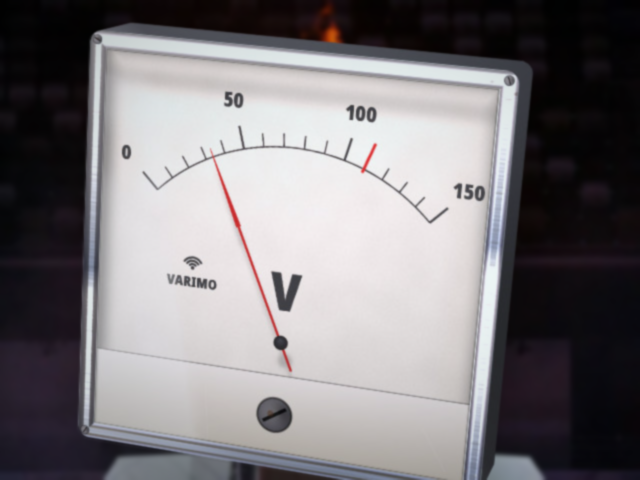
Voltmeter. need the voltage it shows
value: 35 V
